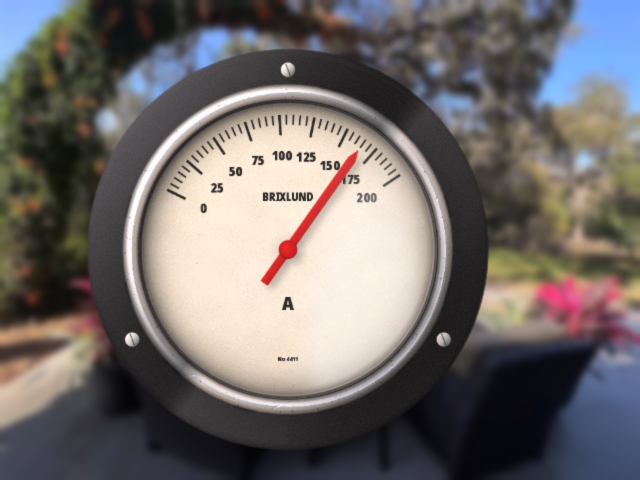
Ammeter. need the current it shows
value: 165 A
